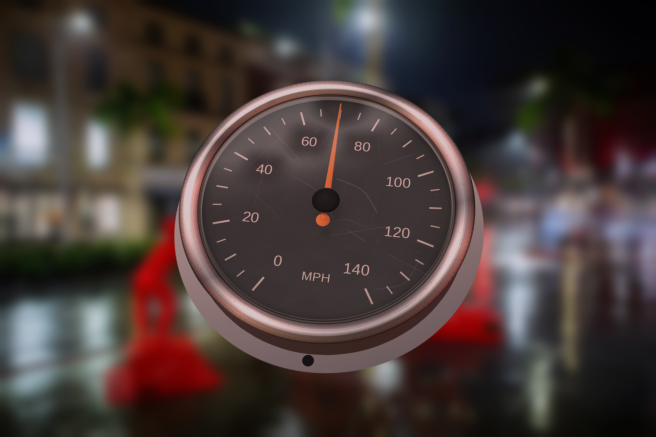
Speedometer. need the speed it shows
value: 70 mph
